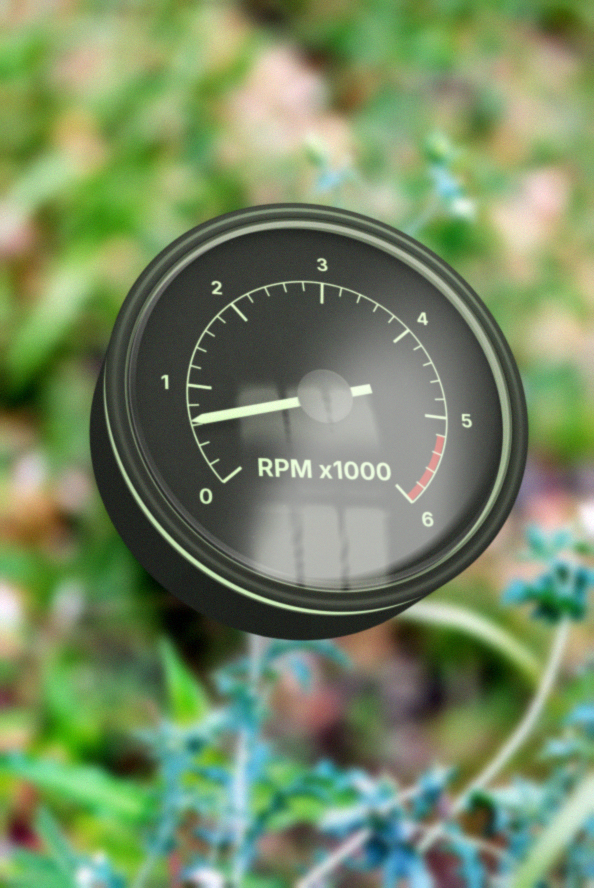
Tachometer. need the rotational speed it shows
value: 600 rpm
